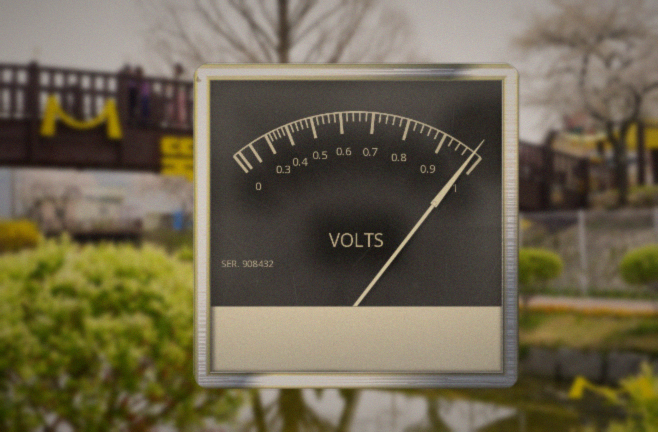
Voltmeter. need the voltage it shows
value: 0.98 V
